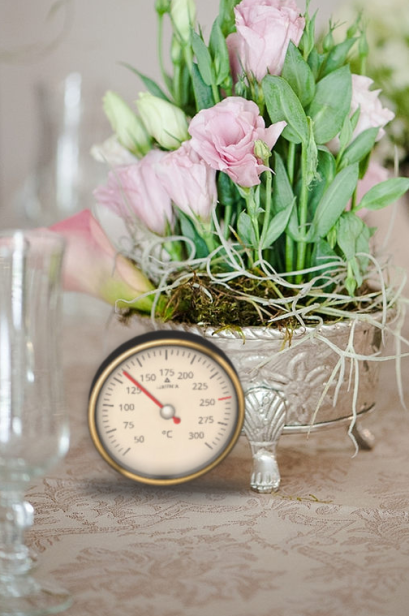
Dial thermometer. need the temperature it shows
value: 135 °C
